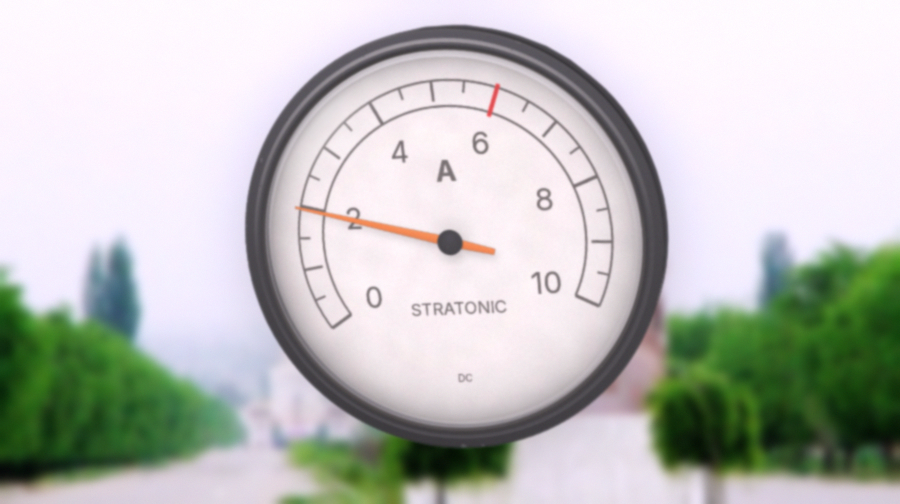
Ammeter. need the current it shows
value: 2 A
